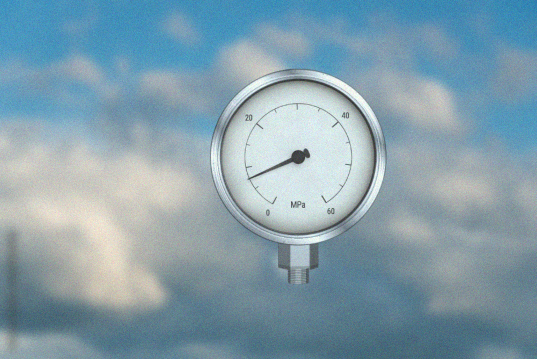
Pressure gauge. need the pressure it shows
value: 7.5 MPa
